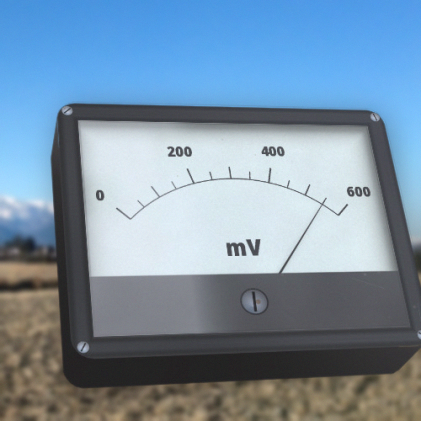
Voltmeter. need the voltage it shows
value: 550 mV
